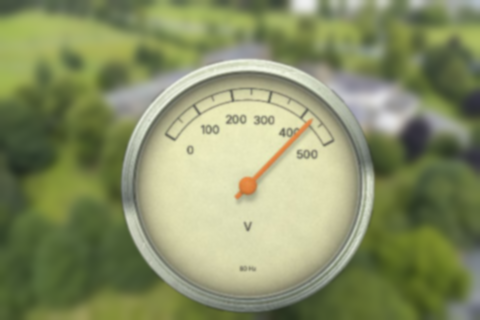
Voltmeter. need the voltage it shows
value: 425 V
